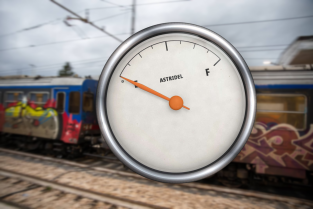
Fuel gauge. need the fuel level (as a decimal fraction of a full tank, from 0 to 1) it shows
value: 0
